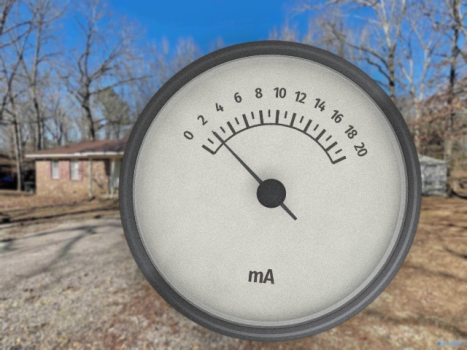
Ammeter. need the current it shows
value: 2 mA
